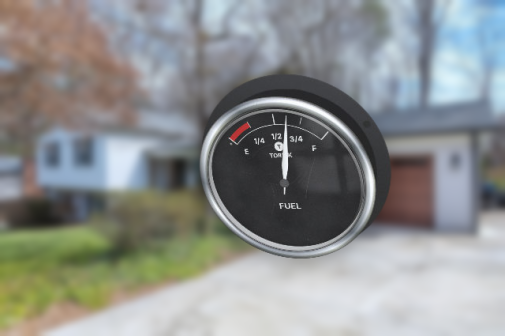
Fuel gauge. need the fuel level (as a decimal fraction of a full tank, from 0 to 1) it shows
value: 0.625
